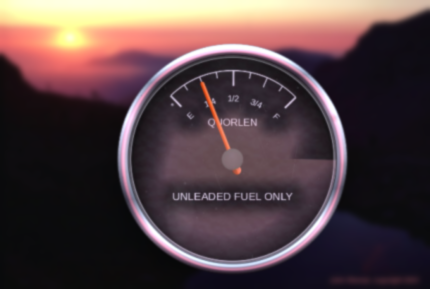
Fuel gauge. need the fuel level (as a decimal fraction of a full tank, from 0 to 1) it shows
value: 0.25
